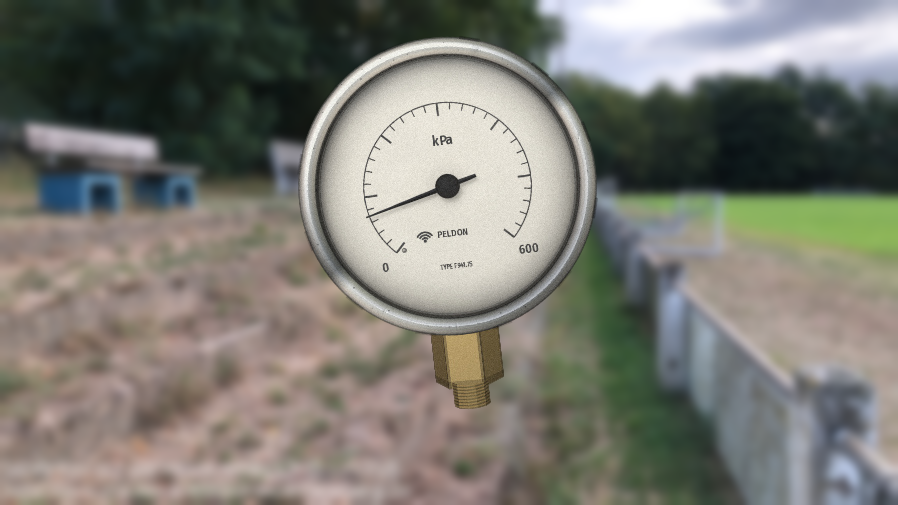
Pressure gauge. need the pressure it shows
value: 70 kPa
